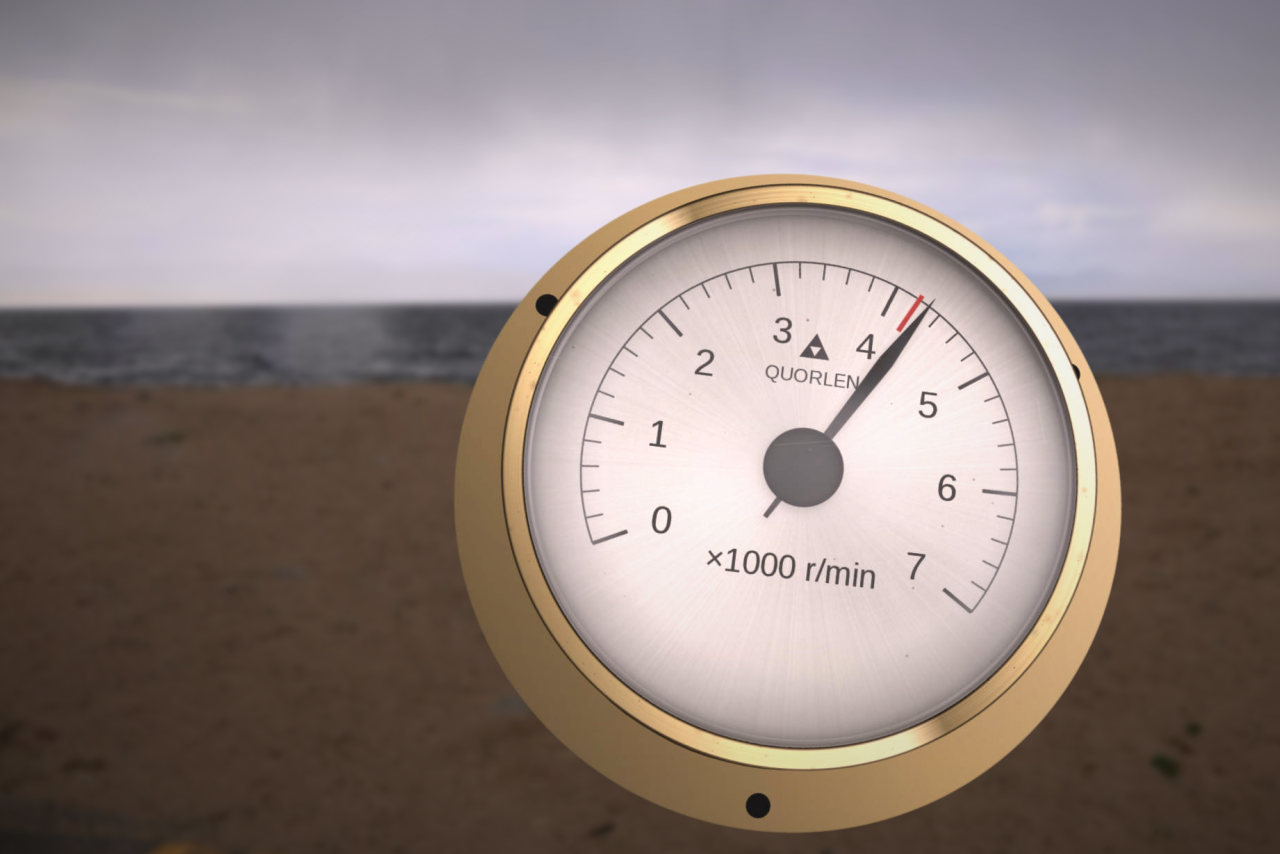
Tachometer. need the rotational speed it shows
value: 4300 rpm
